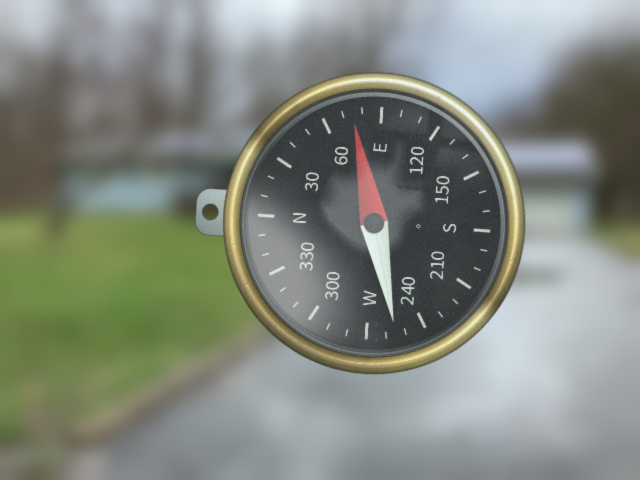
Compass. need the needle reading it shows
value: 75 °
